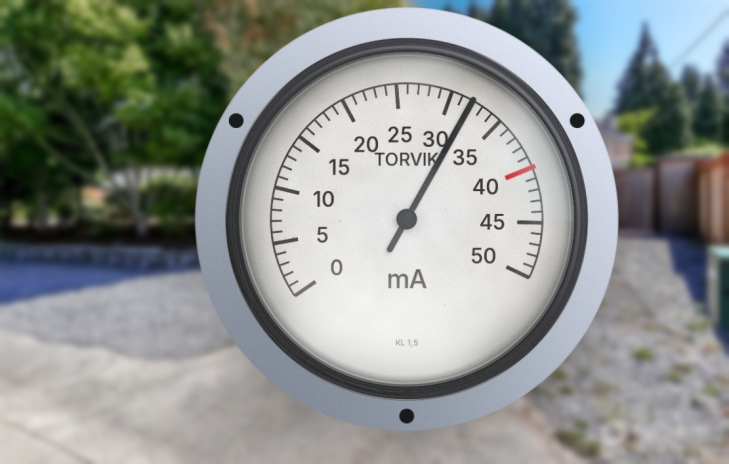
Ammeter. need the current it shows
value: 32 mA
